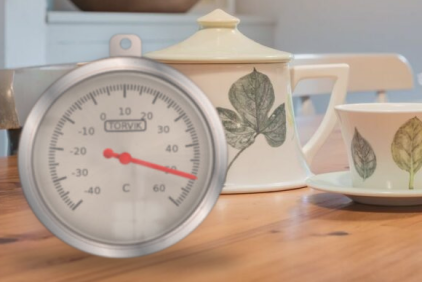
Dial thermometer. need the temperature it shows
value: 50 °C
